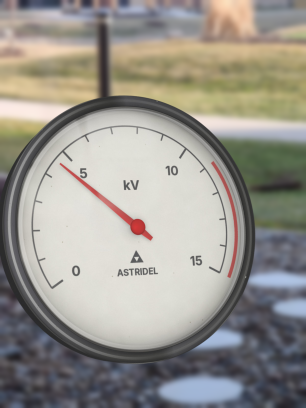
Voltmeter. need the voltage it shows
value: 4.5 kV
